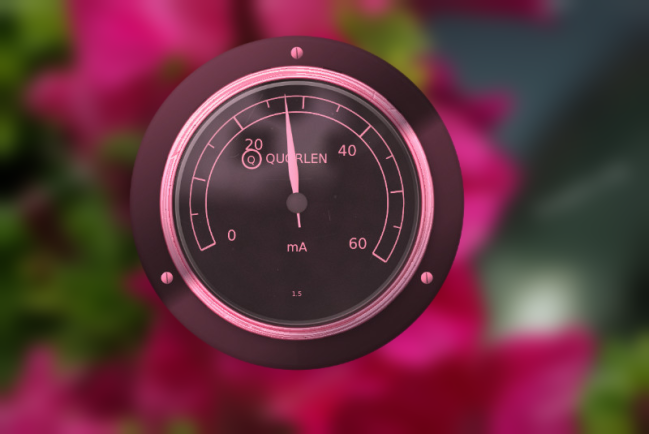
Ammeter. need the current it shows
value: 27.5 mA
